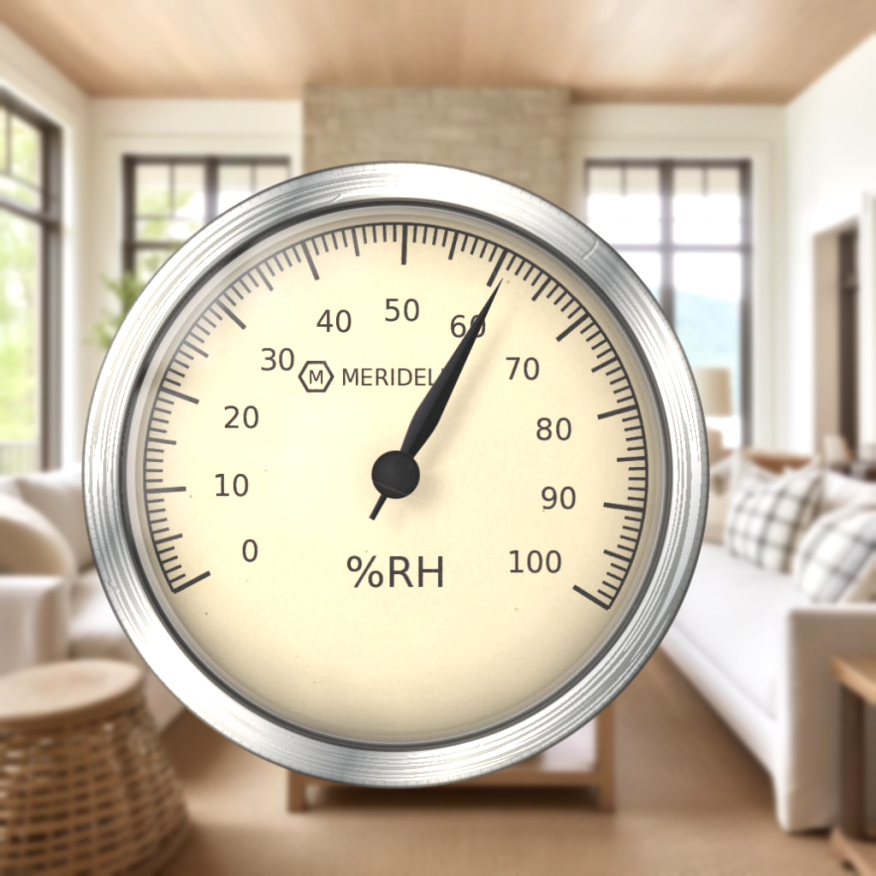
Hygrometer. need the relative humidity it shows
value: 61 %
